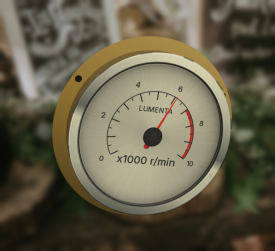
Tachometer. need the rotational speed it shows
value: 6000 rpm
